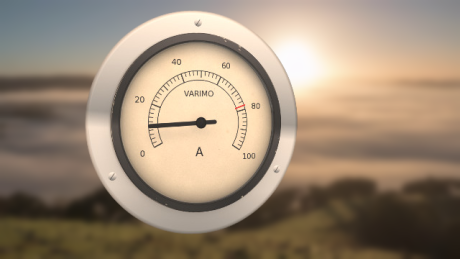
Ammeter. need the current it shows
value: 10 A
